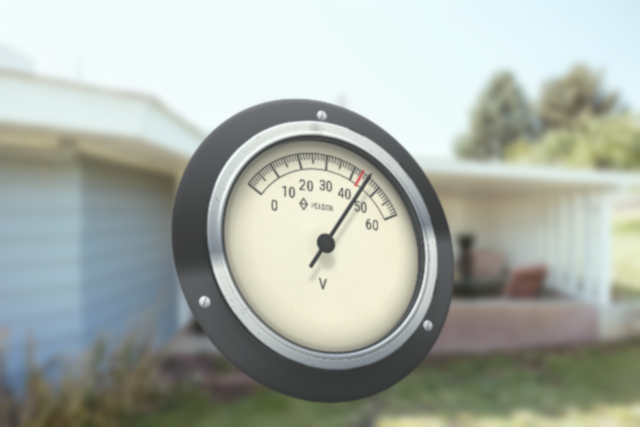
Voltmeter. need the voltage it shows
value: 45 V
